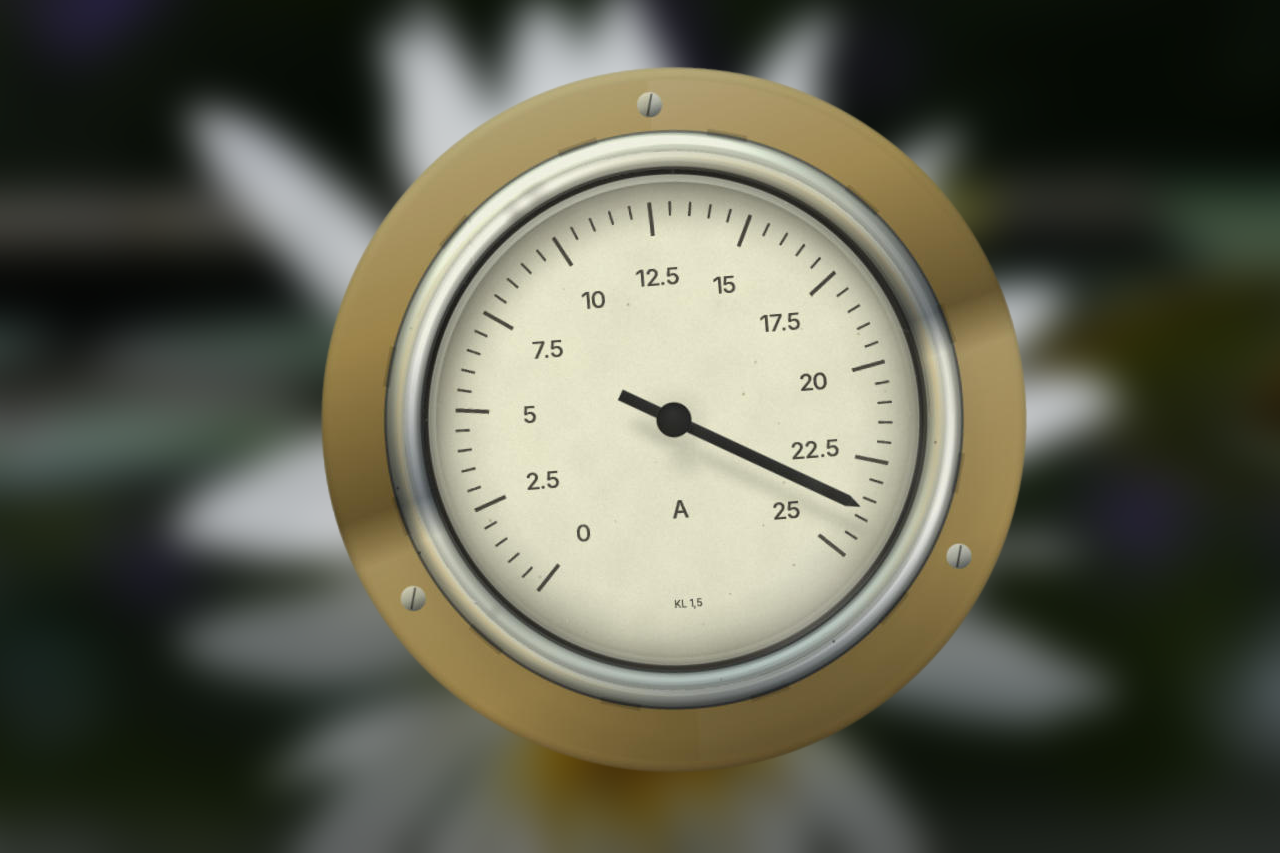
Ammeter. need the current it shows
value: 23.75 A
